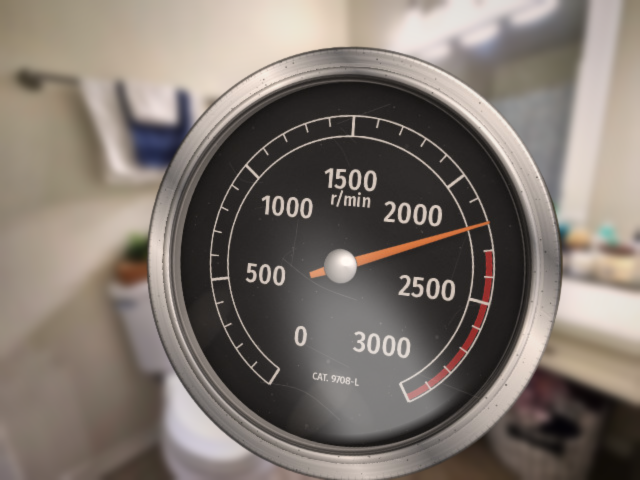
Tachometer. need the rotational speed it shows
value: 2200 rpm
